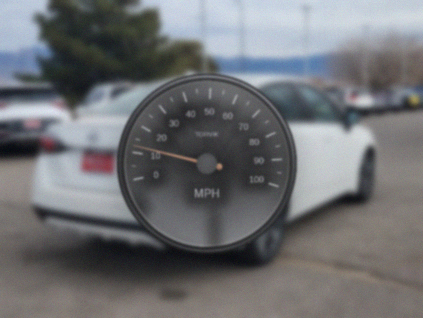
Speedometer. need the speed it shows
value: 12.5 mph
